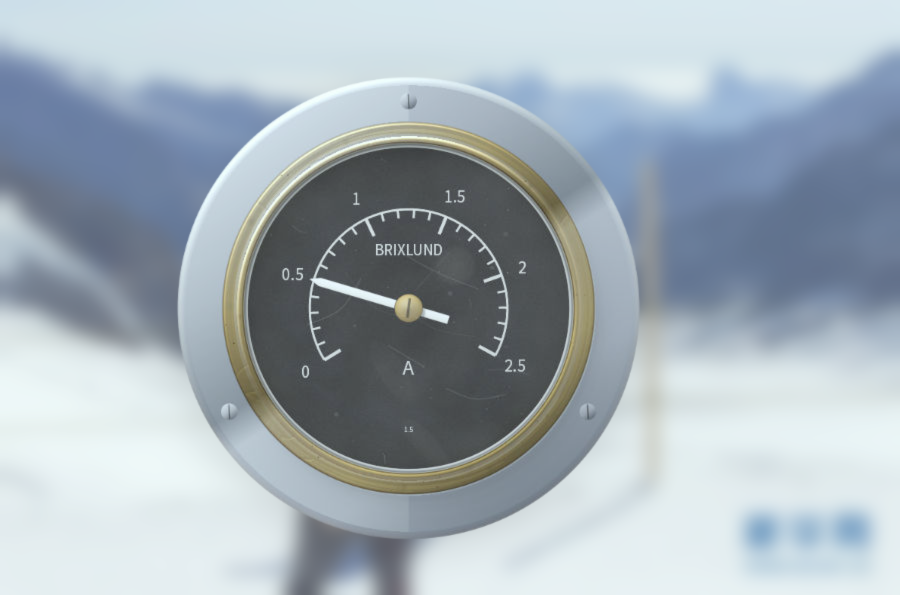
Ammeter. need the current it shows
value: 0.5 A
